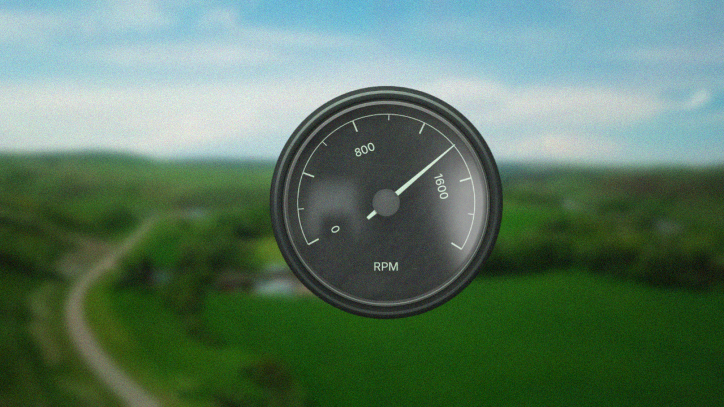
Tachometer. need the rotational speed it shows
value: 1400 rpm
